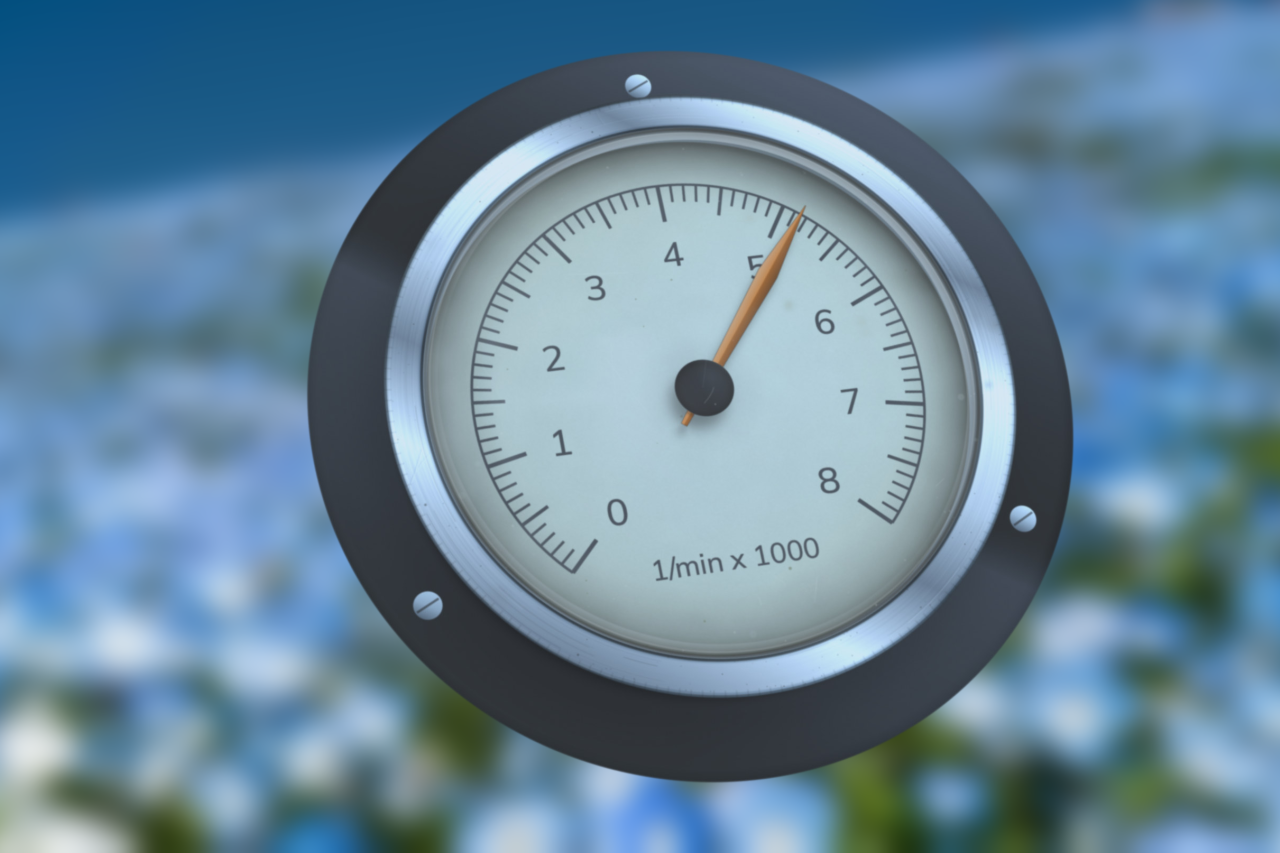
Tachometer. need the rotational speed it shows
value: 5150 rpm
